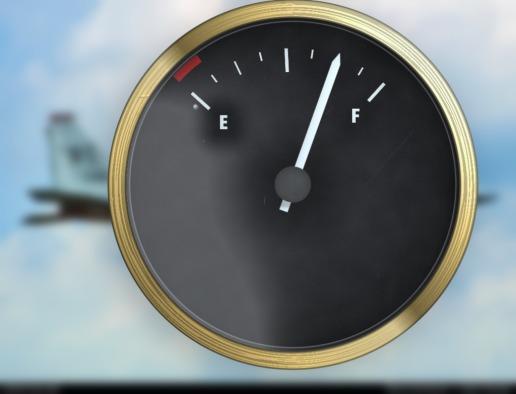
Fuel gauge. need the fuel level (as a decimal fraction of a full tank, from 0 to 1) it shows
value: 0.75
